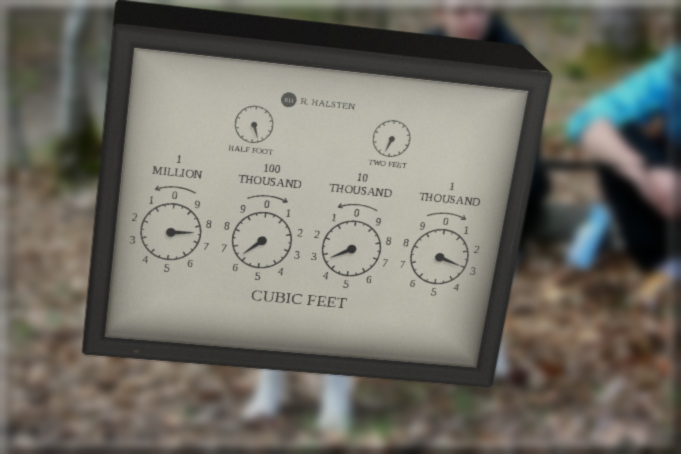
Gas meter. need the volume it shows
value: 763300 ft³
